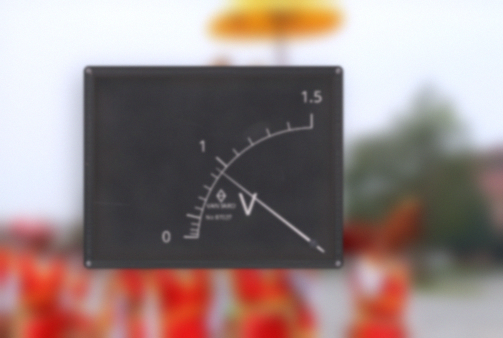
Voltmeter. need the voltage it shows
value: 0.95 V
